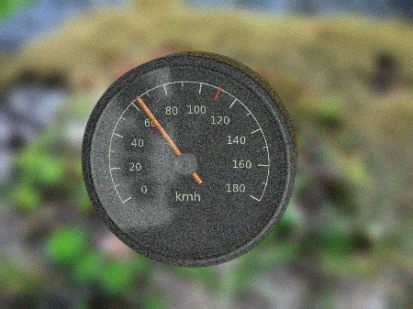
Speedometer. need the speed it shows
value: 65 km/h
